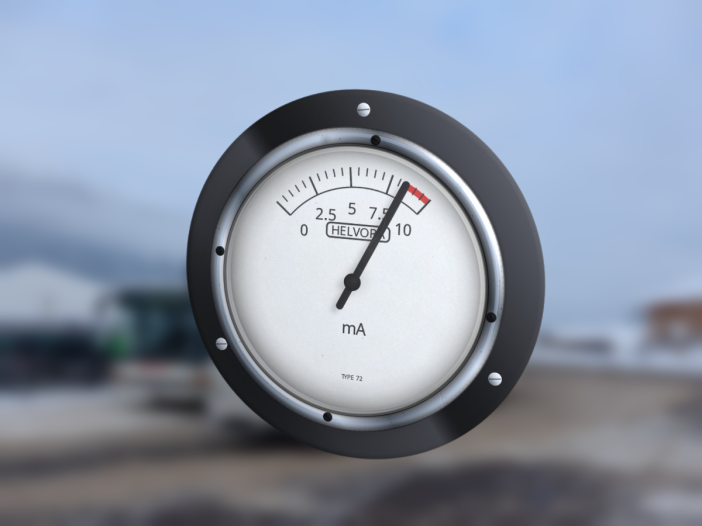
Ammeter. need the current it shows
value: 8.5 mA
